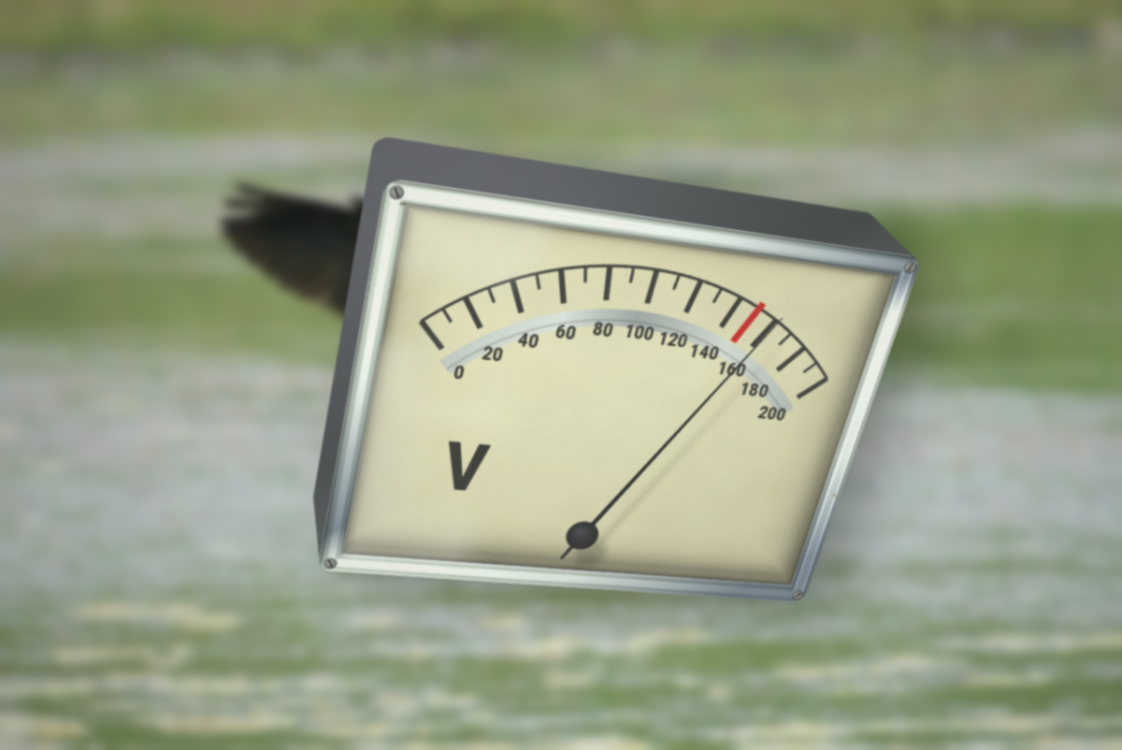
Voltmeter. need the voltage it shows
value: 160 V
